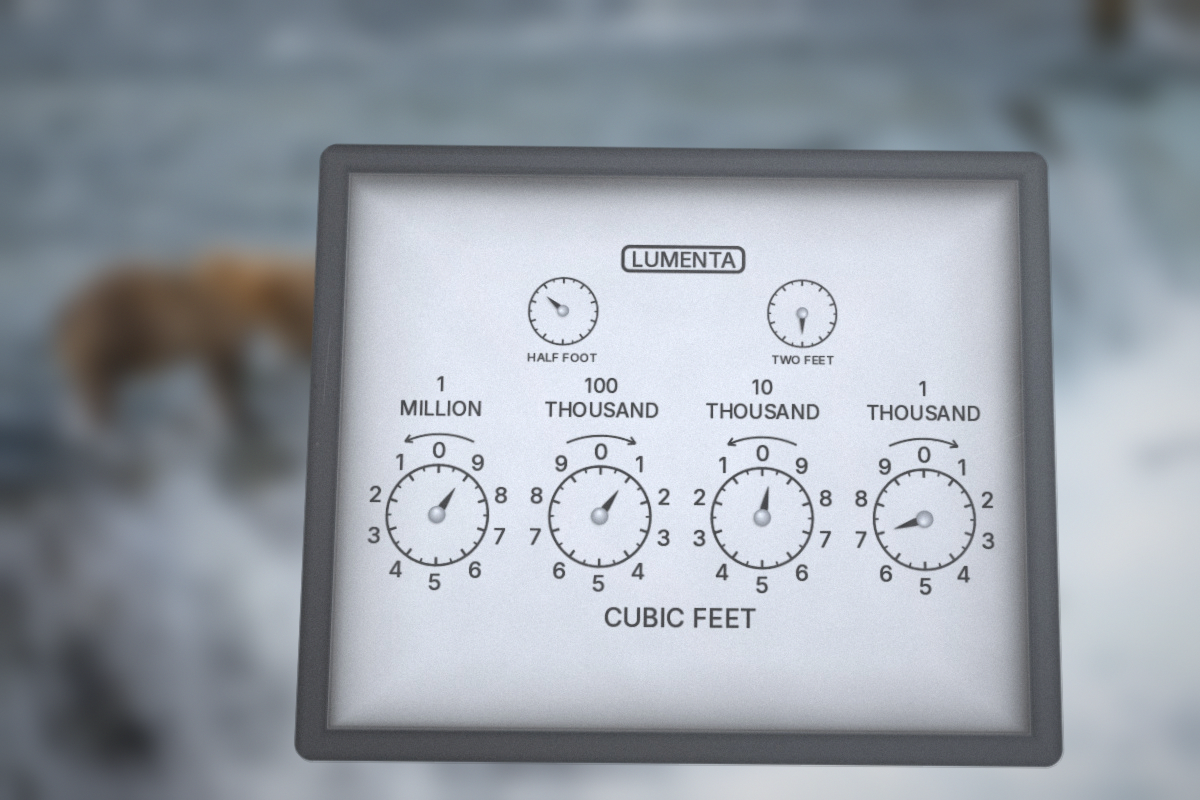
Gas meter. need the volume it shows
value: 909700 ft³
